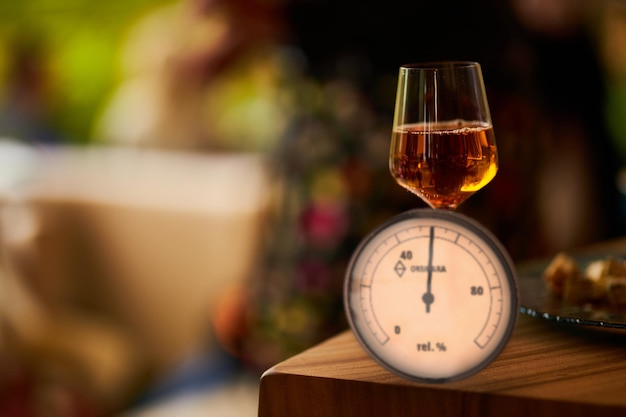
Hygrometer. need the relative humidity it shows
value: 52 %
